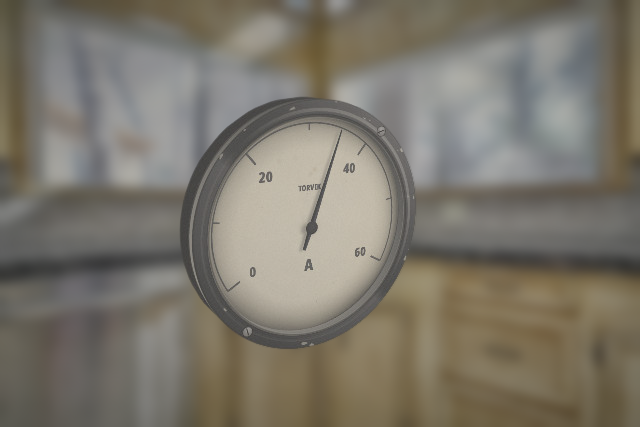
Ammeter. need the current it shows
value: 35 A
